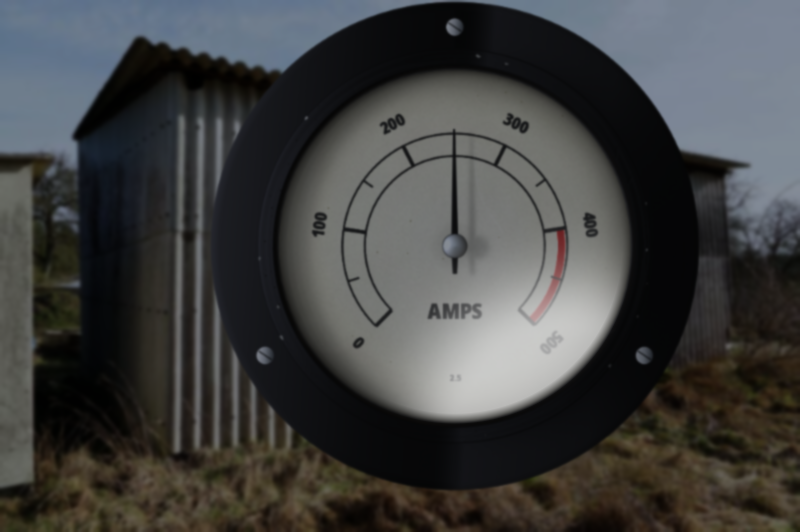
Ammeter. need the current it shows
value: 250 A
